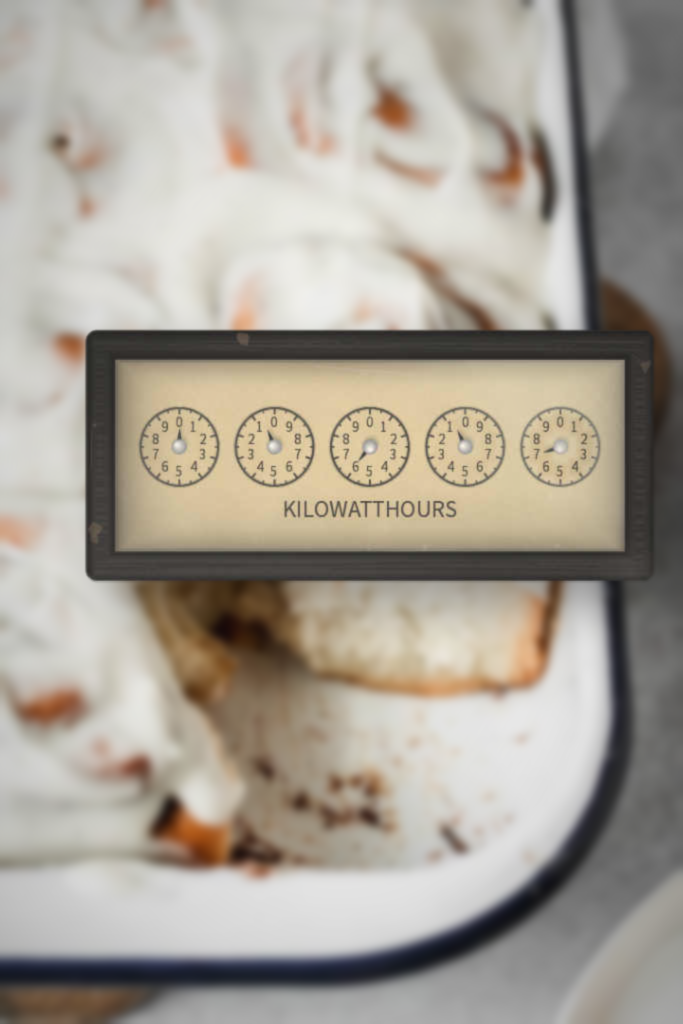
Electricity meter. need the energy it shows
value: 607 kWh
